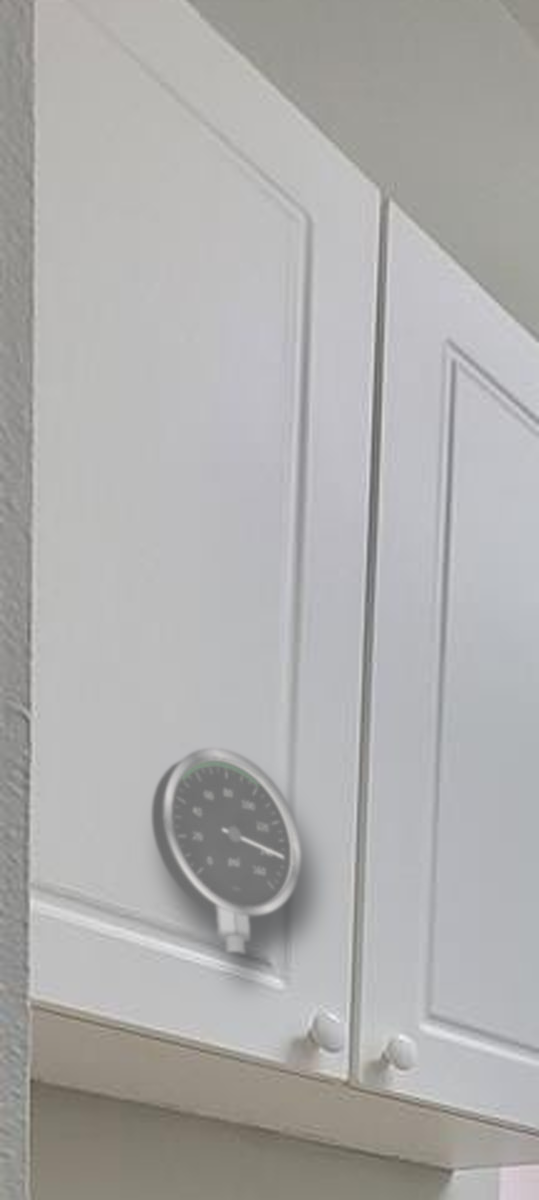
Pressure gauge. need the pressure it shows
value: 140 psi
